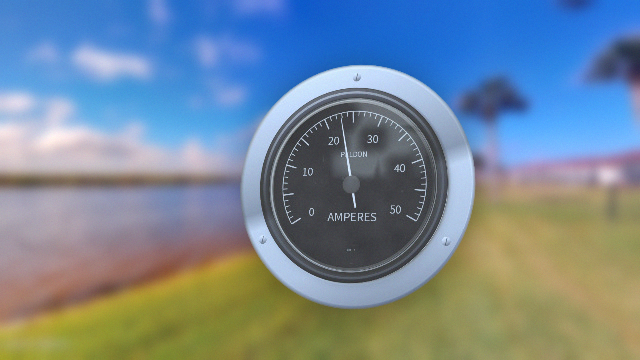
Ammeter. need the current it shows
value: 23 A
